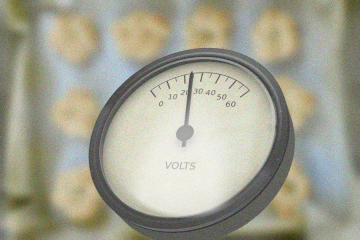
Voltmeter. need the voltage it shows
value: 25 V
